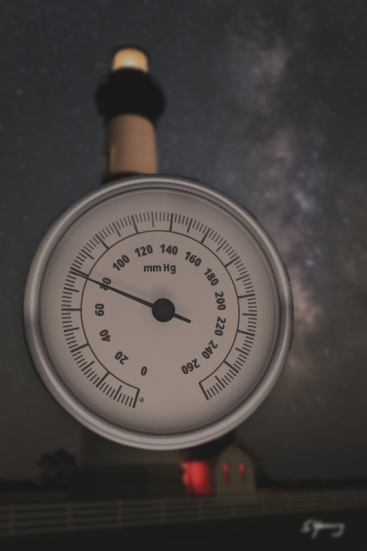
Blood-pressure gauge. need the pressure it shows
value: 78 mmHg
